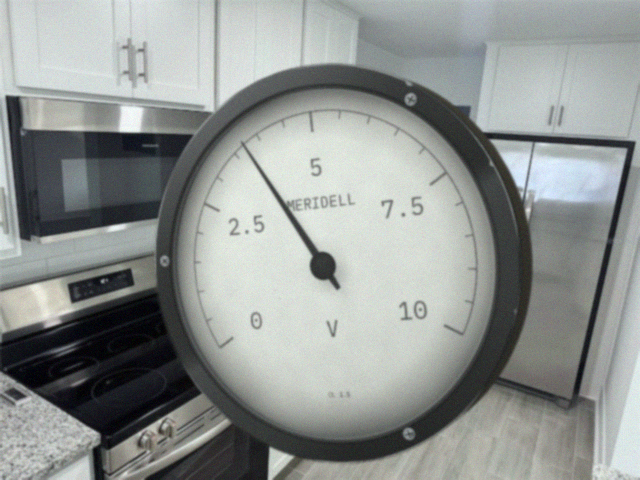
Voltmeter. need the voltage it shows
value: 3.75 V
